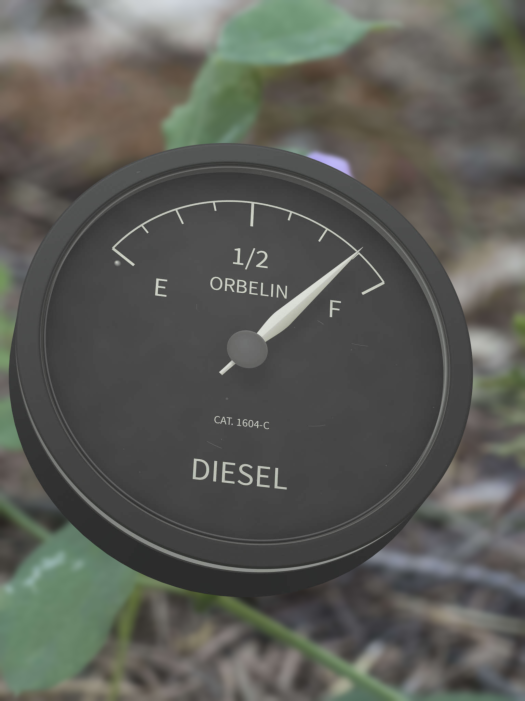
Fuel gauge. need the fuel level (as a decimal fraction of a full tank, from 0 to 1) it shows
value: 0.875
